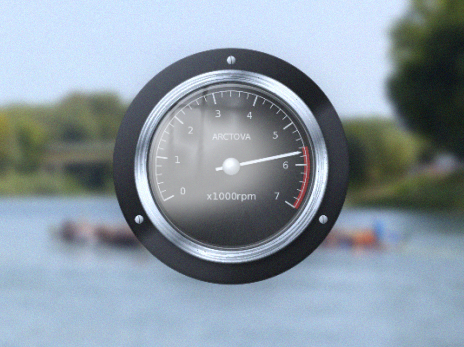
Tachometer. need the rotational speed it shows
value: 5700 rpm
